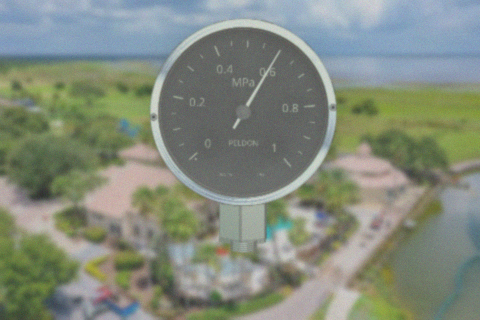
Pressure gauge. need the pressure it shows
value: 0.6 MPa
